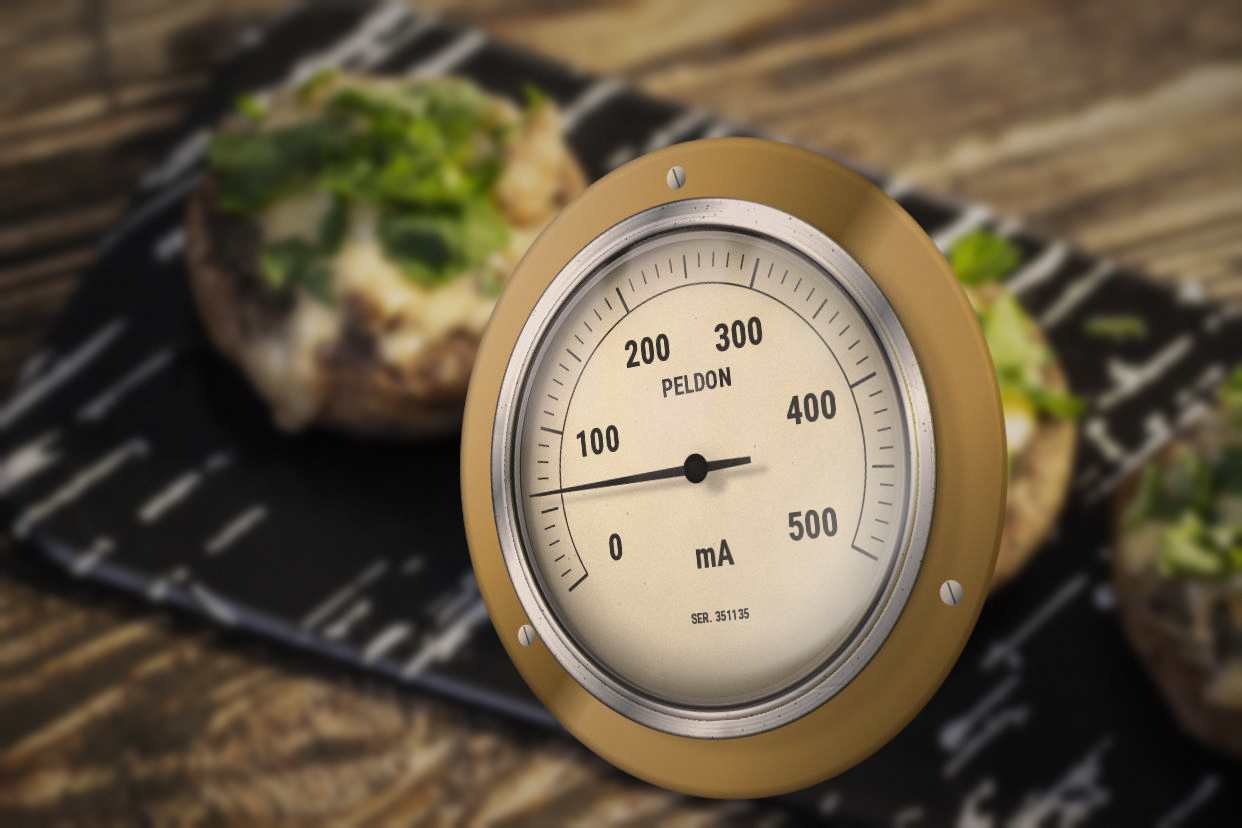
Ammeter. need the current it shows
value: 60 mA
